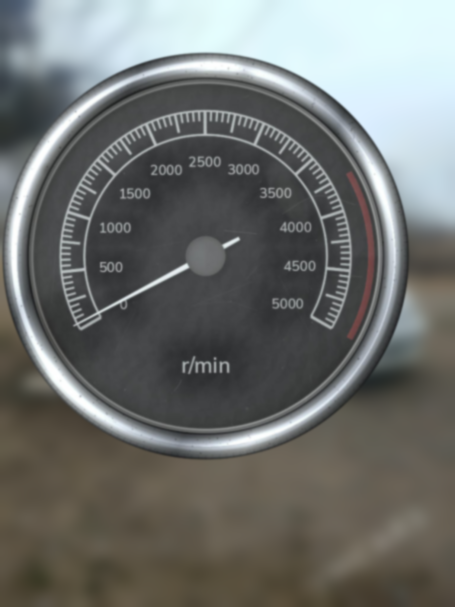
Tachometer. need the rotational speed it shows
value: 50 rpm
